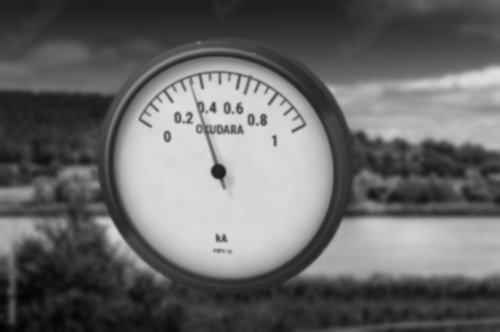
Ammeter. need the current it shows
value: 0.35 kA
